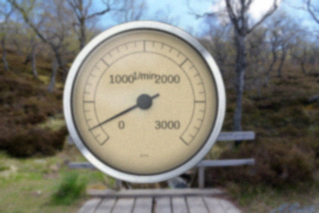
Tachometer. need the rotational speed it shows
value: 200 rpm
